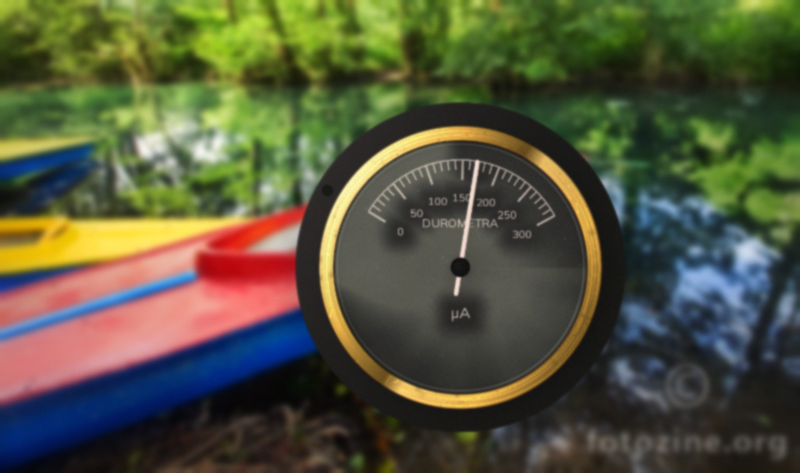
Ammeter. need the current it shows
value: 170 µA
